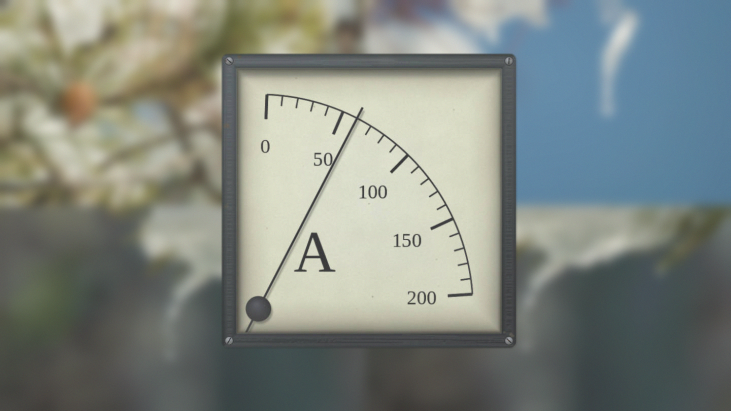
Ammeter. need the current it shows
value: 60 A
